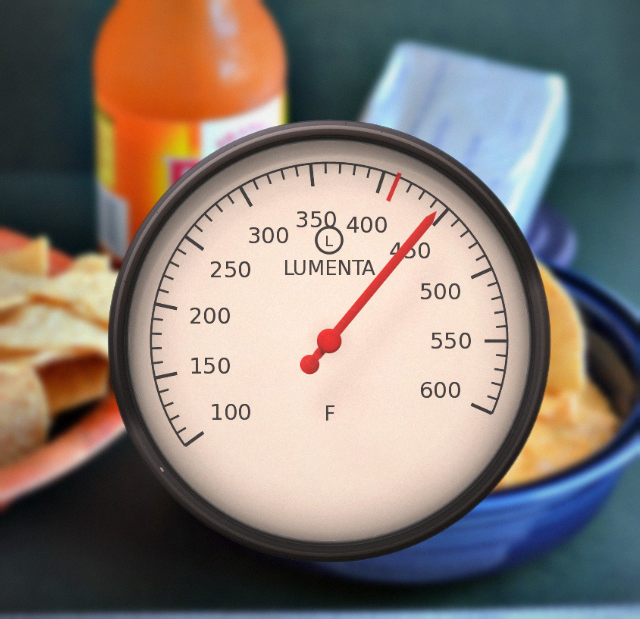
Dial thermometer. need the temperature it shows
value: 445 °F
